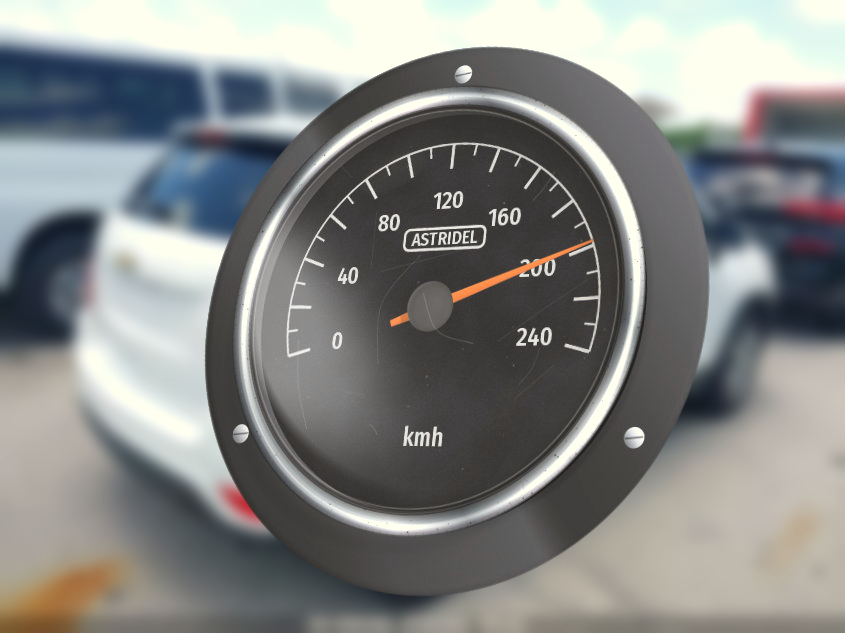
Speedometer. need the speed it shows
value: 200 km/h
